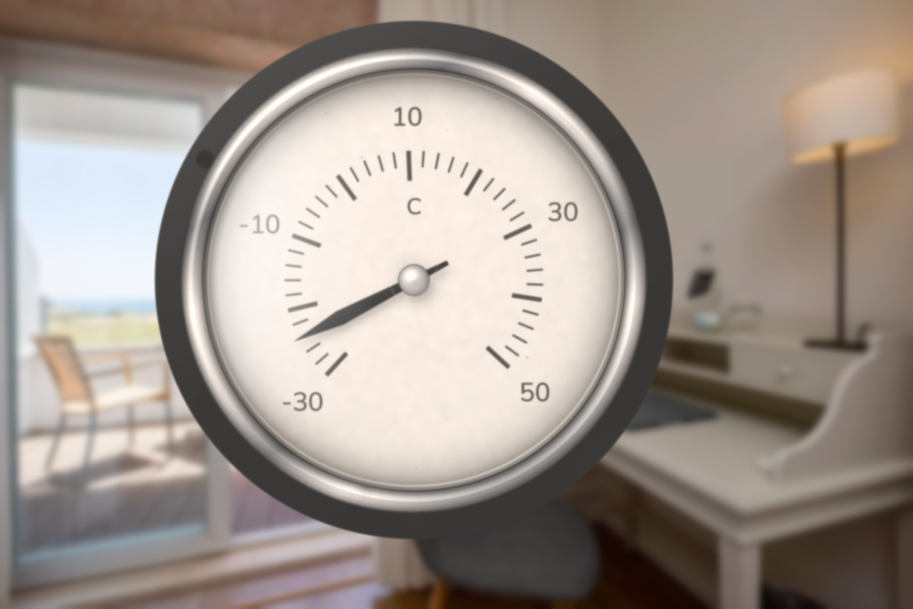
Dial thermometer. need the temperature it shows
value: -24 °C
